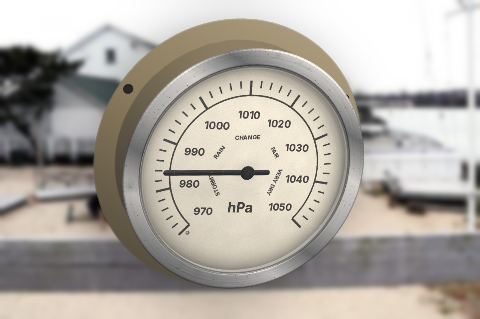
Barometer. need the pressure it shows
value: 984 hPa
